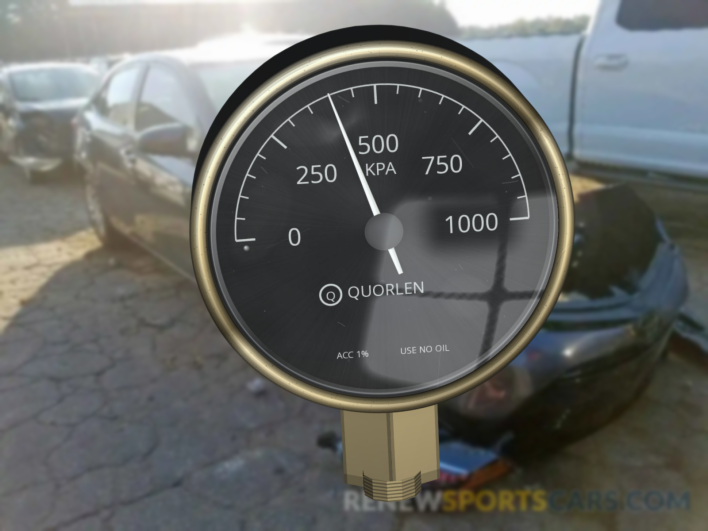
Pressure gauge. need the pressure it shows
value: 400 kPa
